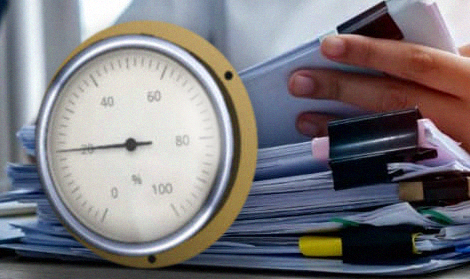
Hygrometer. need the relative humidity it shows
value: 20 %
